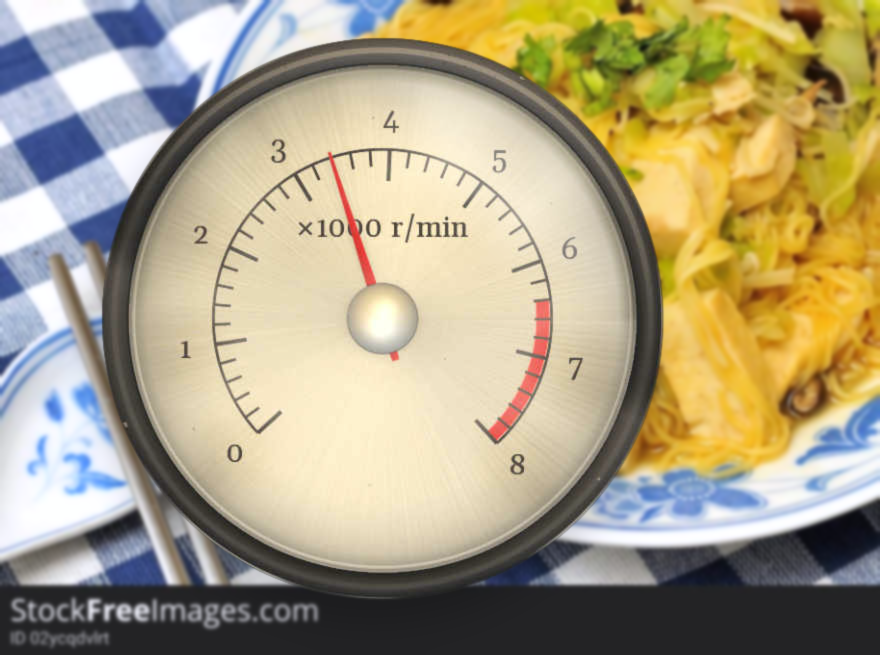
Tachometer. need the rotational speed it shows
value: 3400 rpm
